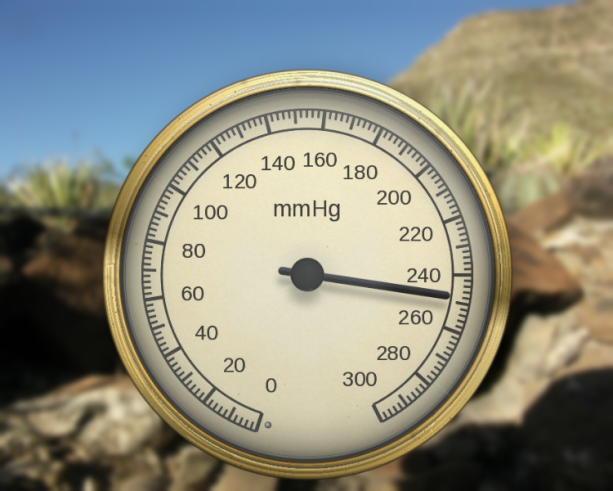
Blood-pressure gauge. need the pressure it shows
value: 248 mmHg
